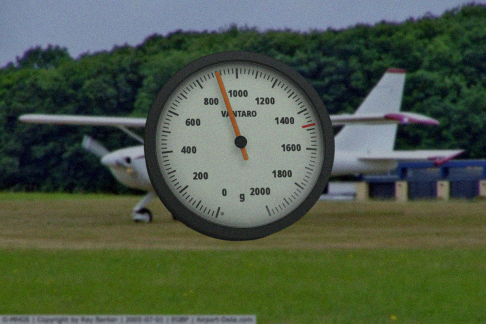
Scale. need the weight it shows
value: 900 g
